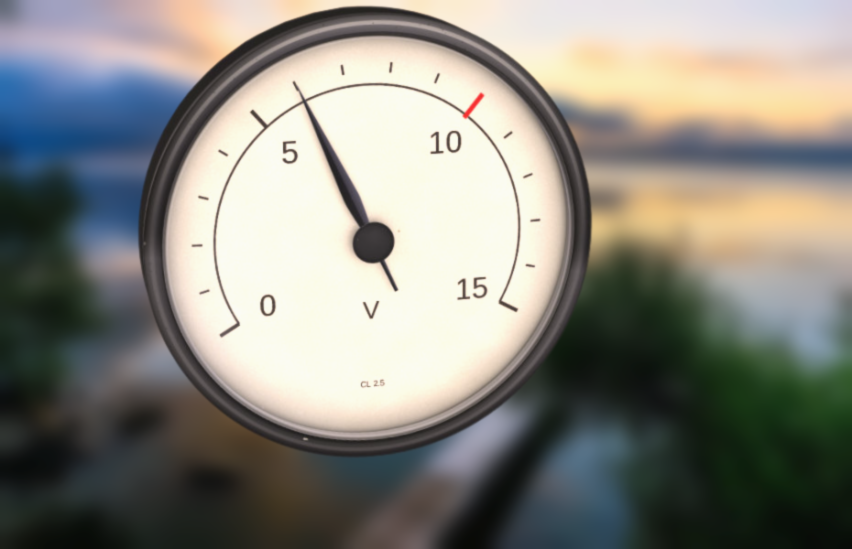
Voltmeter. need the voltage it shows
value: 6 V
